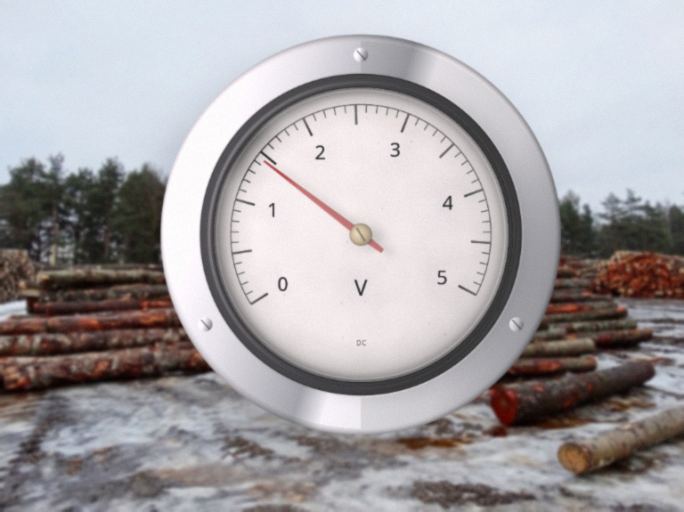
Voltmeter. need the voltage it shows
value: 1.45 V
